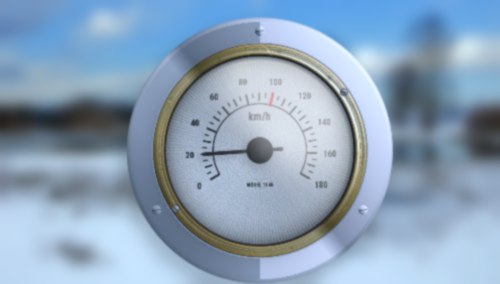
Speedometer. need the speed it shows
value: 20 km/h
